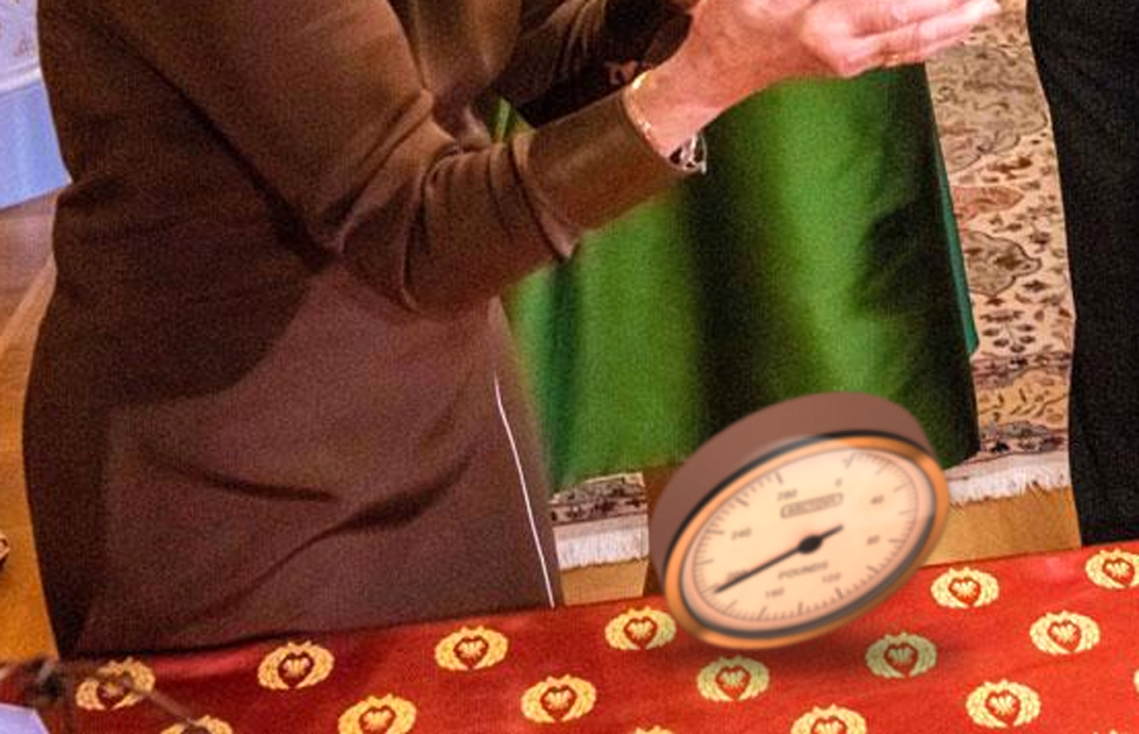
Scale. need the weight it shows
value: 200 lb
